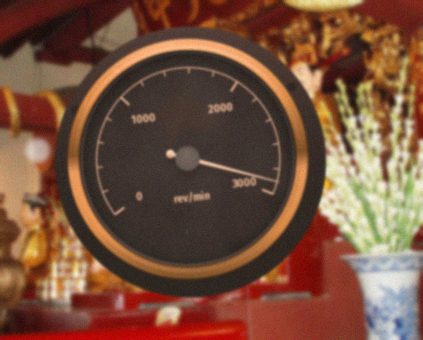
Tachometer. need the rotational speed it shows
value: 2900 rpm
